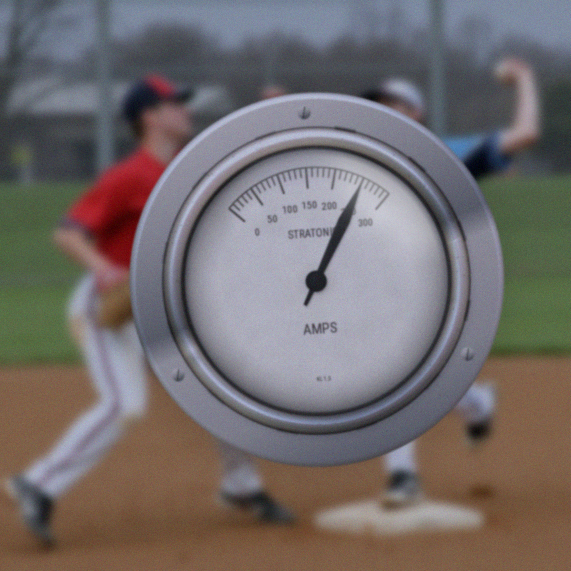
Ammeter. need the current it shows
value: 250 A
